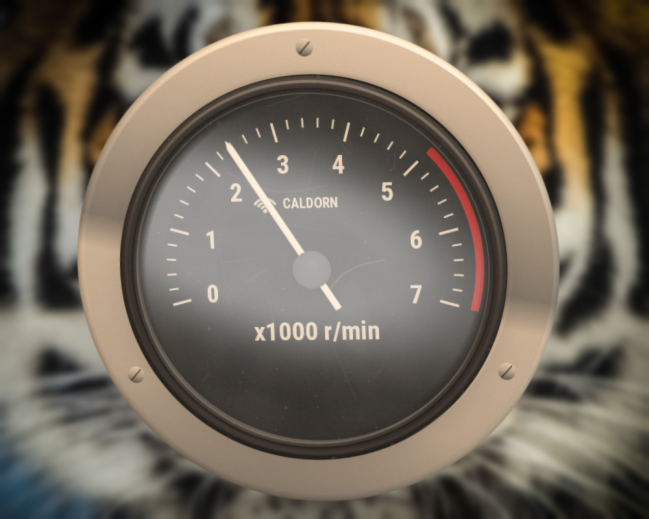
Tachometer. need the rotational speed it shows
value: 2400 rpm
